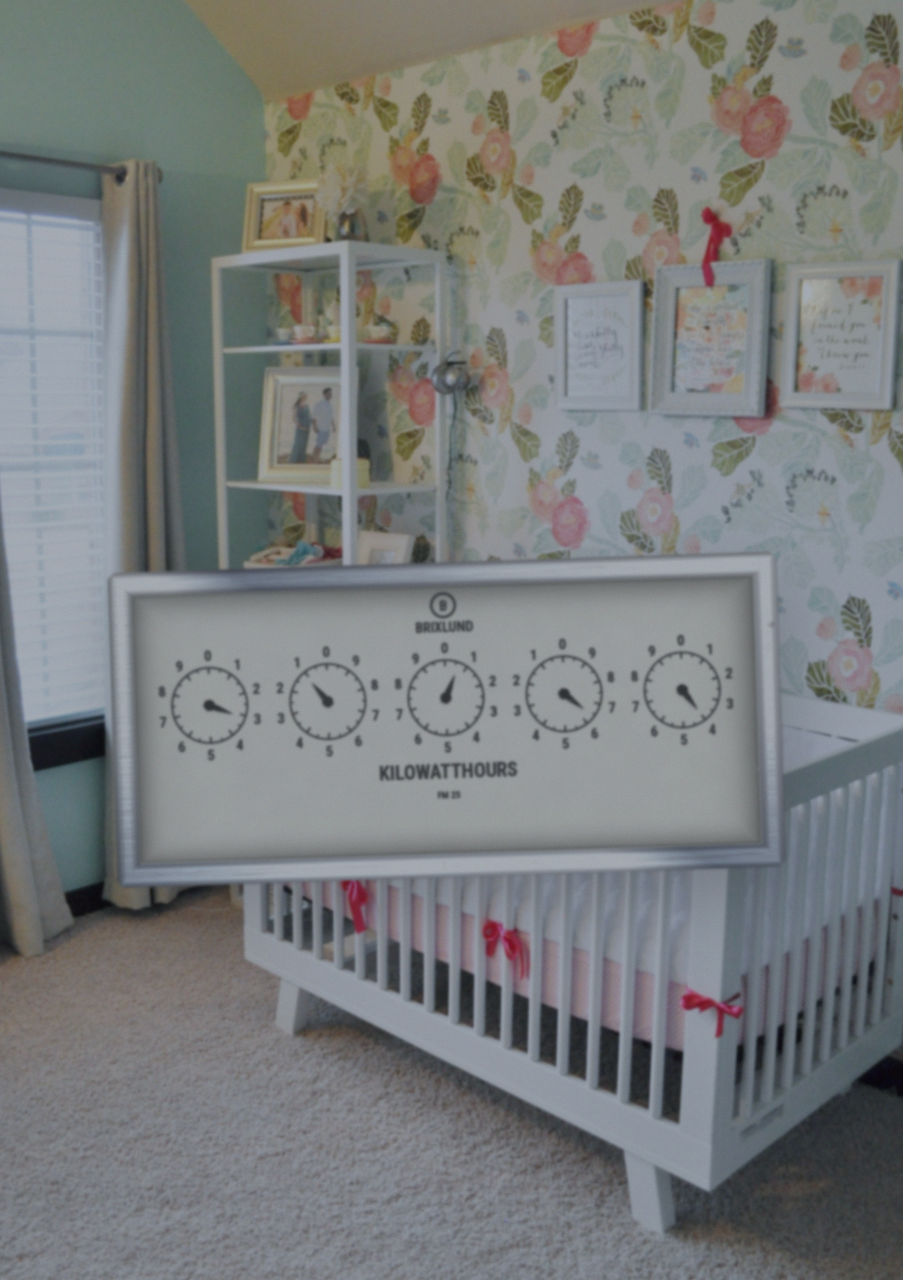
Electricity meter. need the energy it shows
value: 31064 kWh
